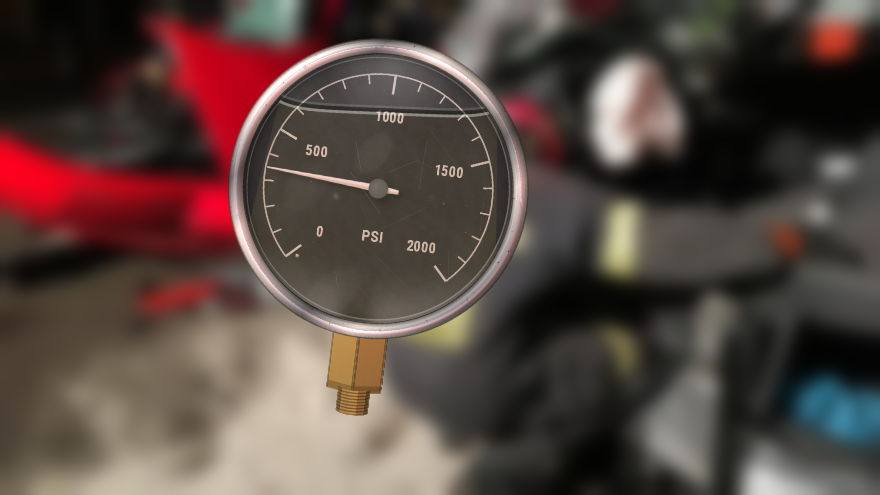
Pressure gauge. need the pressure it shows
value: 350 psi
